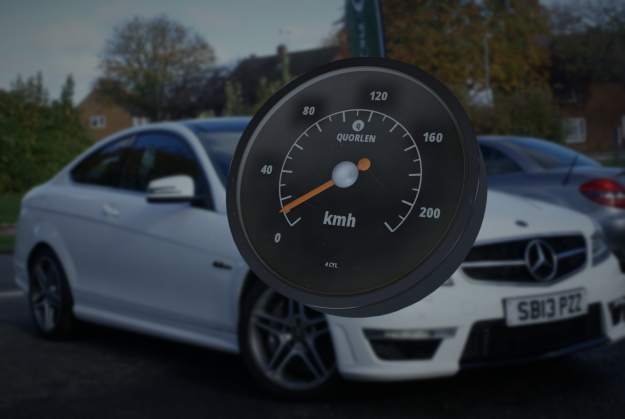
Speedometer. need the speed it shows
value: 10 km/h
